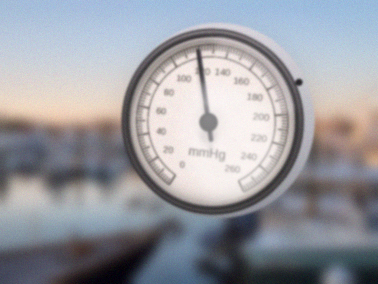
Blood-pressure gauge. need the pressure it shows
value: 120 mmHg
